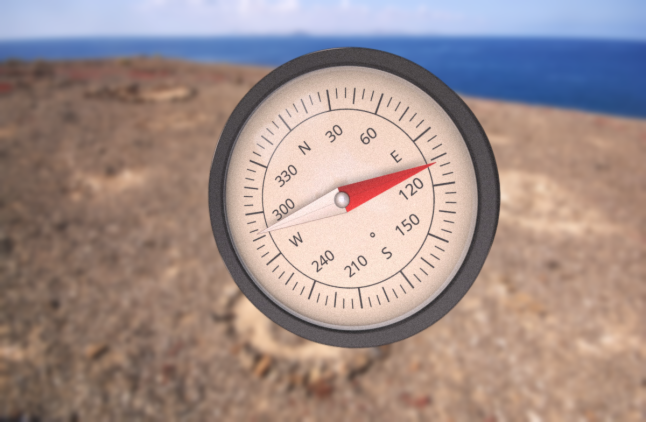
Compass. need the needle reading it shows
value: 107.5 °
